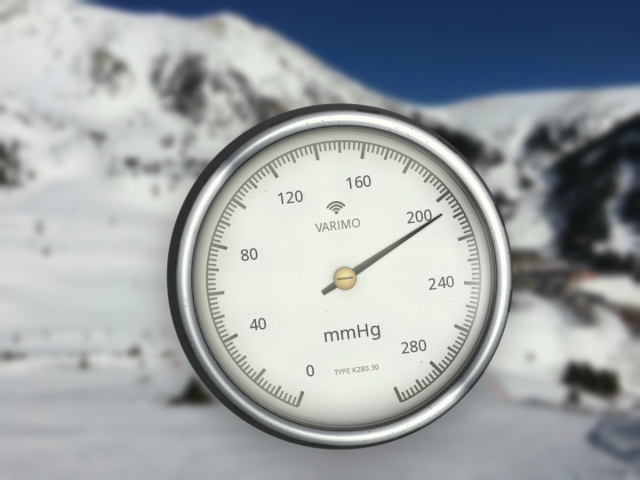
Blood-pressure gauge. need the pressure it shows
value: 206 mmHg
